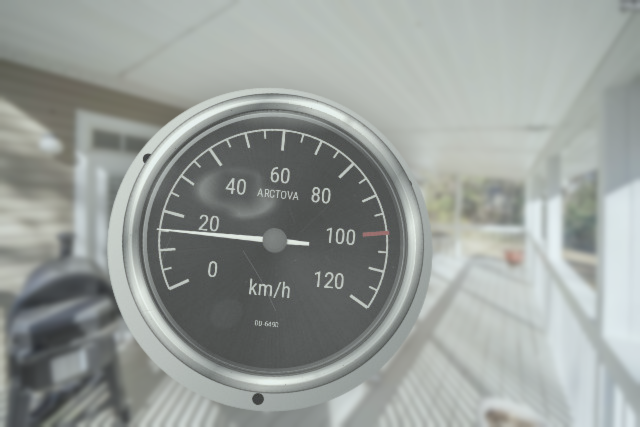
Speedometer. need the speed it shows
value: 15 km/h
